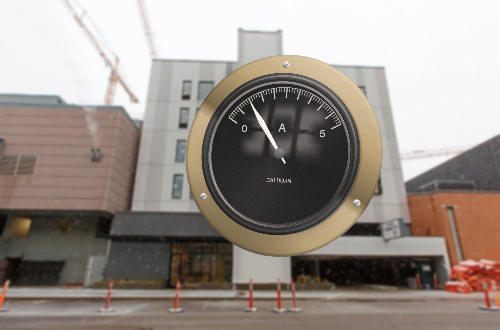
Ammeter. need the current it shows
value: 1 A
